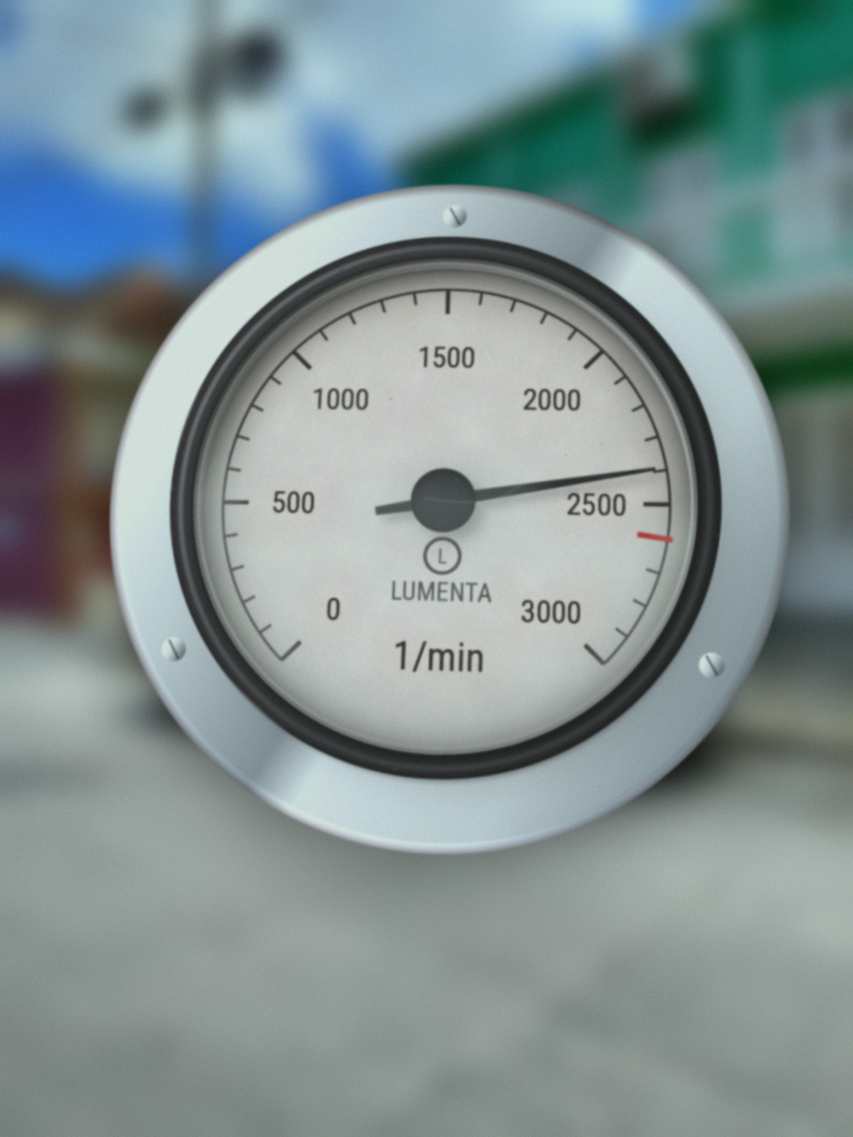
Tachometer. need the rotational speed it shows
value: 2400 rpm
